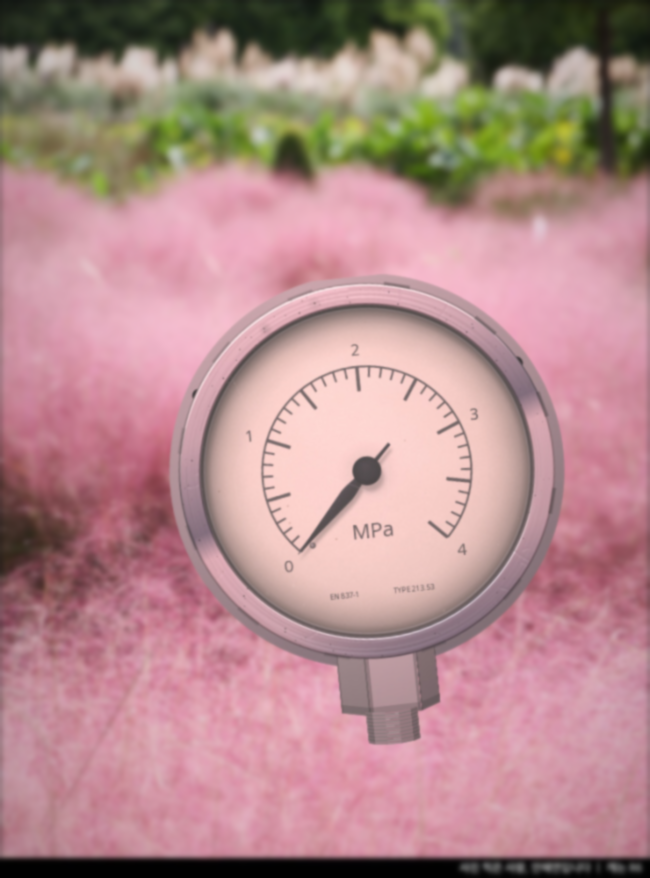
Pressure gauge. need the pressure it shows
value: 0 MPa
